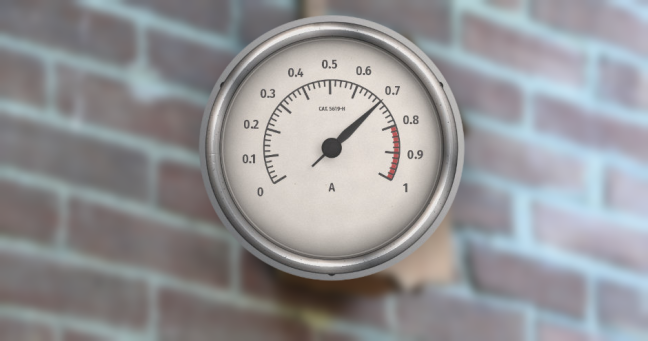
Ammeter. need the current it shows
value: 0.7 A
